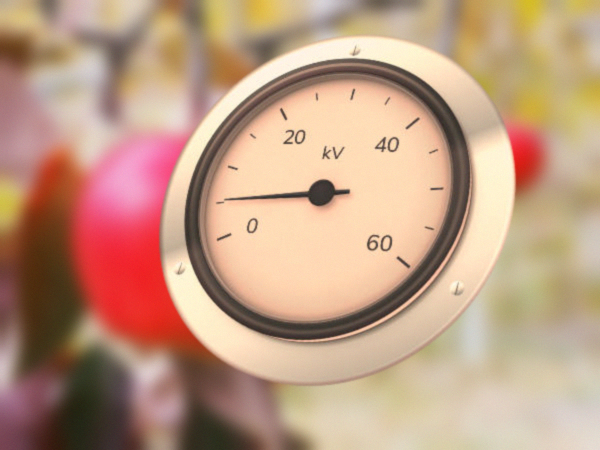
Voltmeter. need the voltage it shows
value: 5 kV
